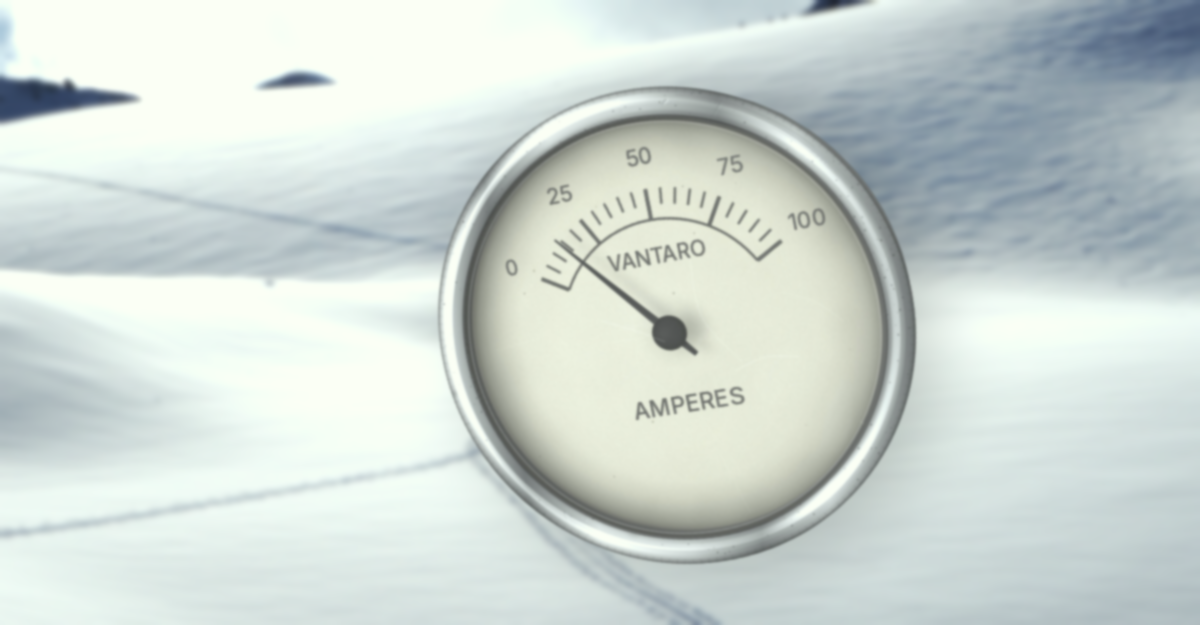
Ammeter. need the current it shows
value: 15 A
